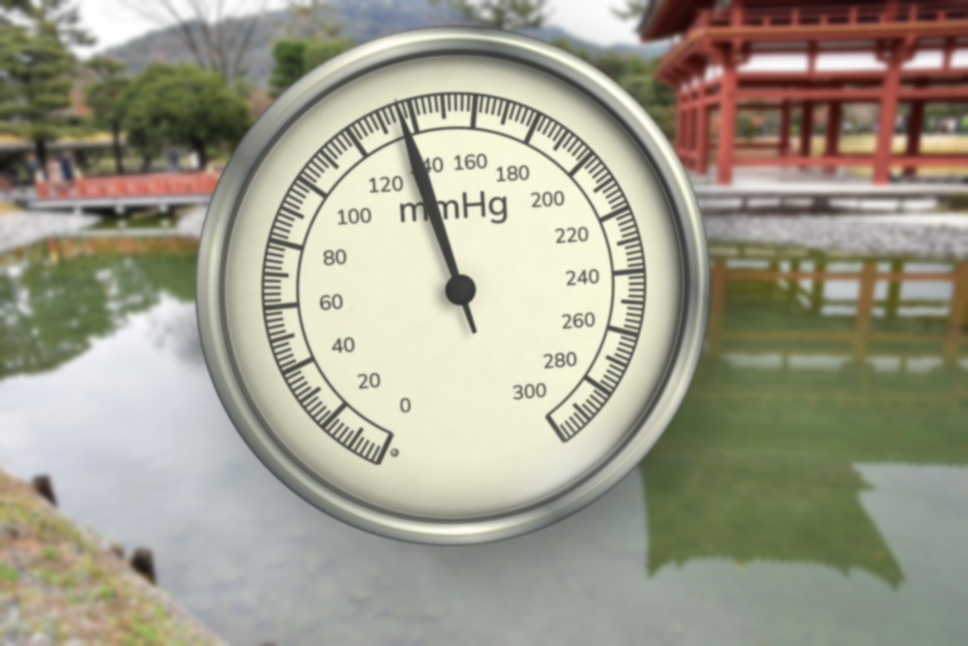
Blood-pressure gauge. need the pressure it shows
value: 136 mmHg
